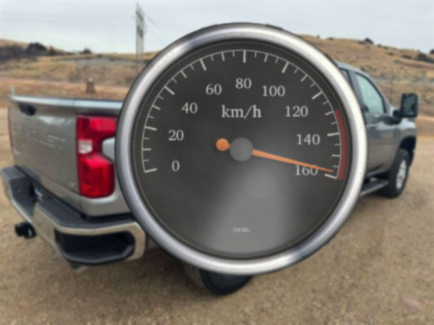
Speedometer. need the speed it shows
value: 157.5 km/h
